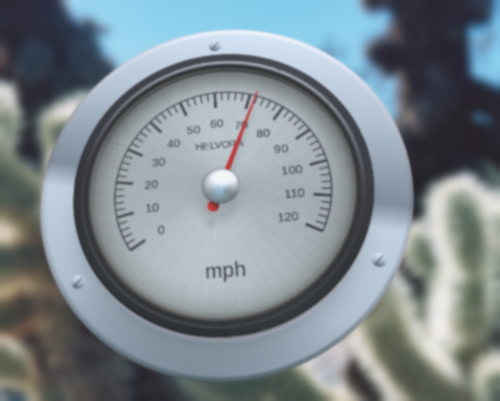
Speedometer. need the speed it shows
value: 72 mph
